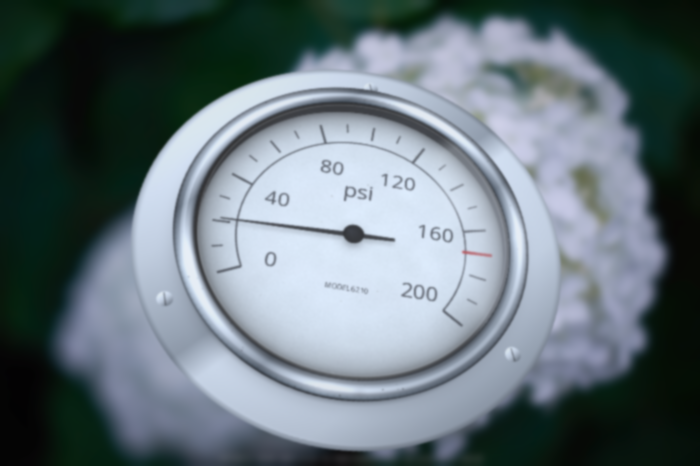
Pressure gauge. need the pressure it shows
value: 20 psi
